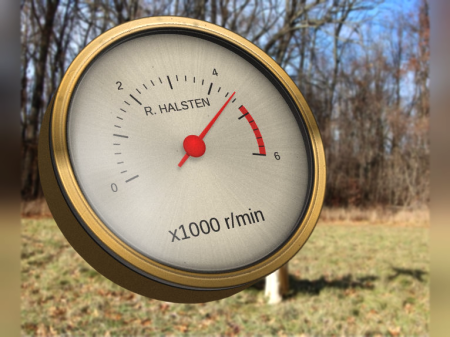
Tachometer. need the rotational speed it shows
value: 4500 rpm
